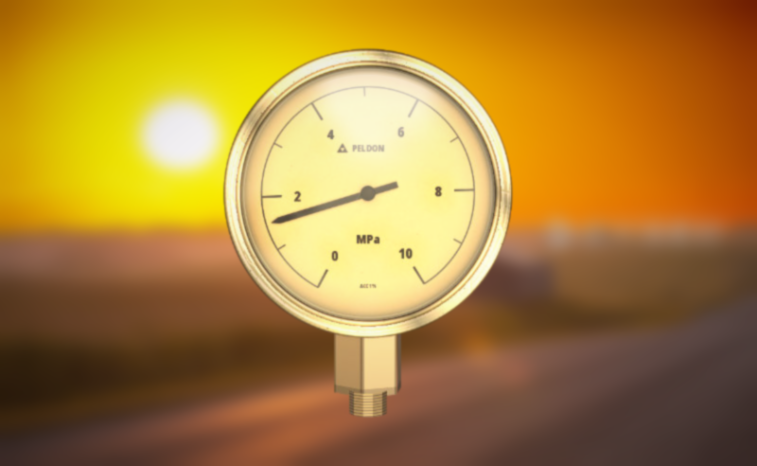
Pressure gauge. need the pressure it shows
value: 1.5 MPa
